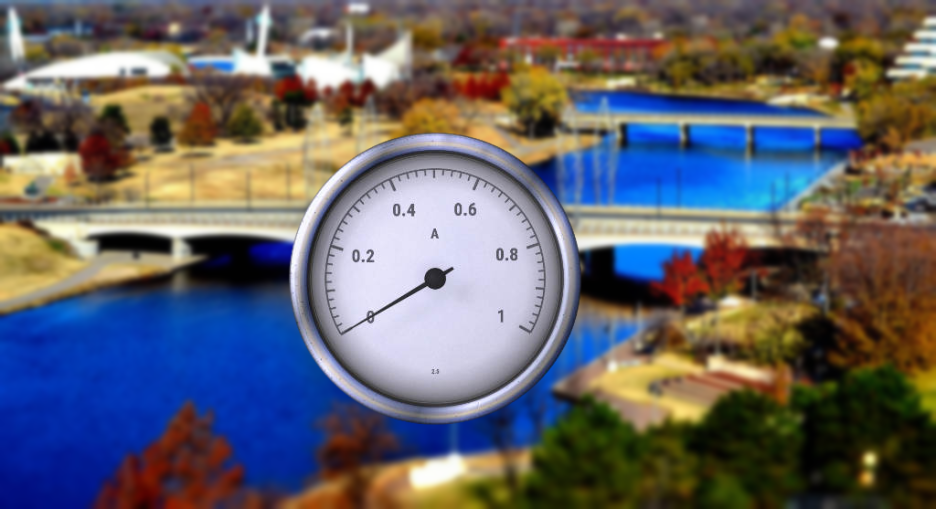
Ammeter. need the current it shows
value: 0 A
